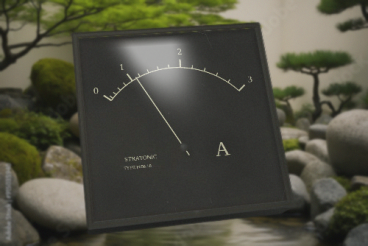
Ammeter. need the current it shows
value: 1.1 A
